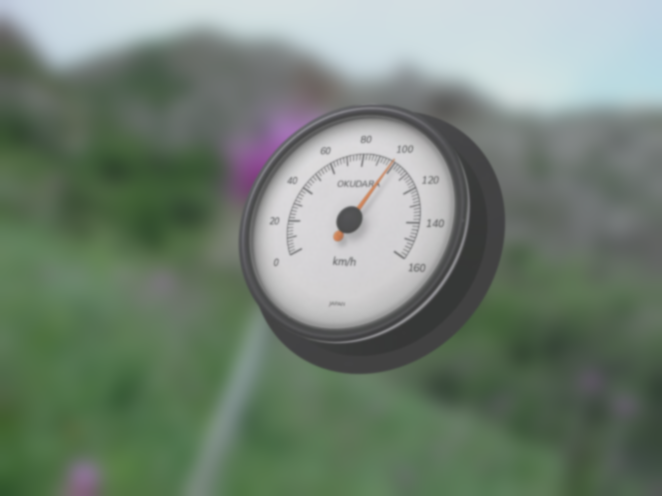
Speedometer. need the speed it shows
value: 100 km/h
